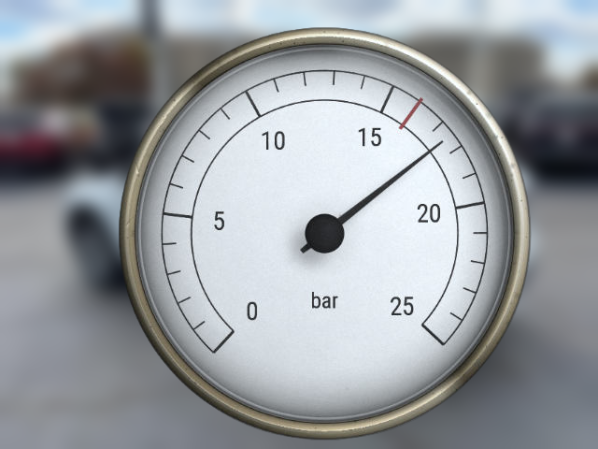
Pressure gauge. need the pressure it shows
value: 17.5 bar
